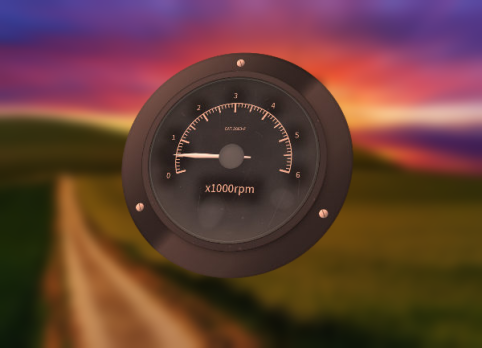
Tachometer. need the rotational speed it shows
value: 500 rpm
